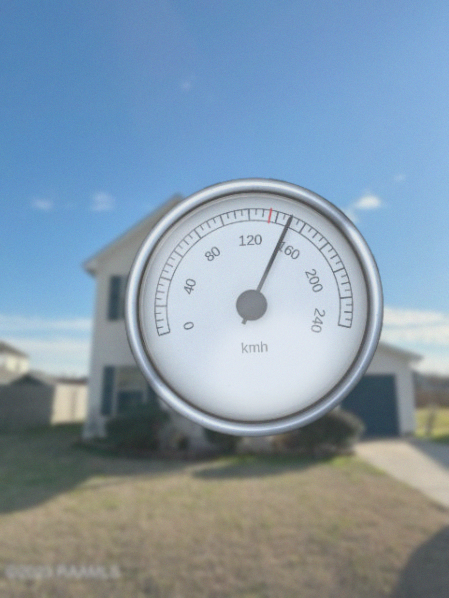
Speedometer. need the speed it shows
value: 150 km/h
